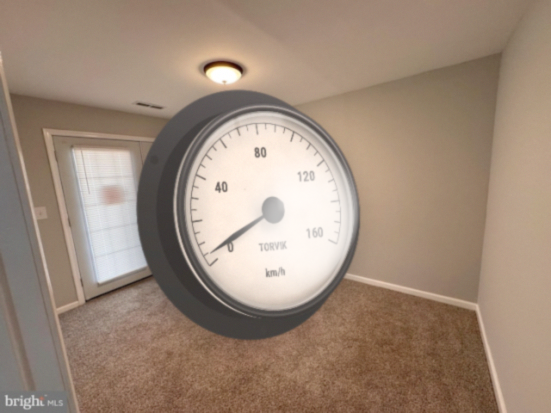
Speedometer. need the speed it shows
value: 5 km/h
